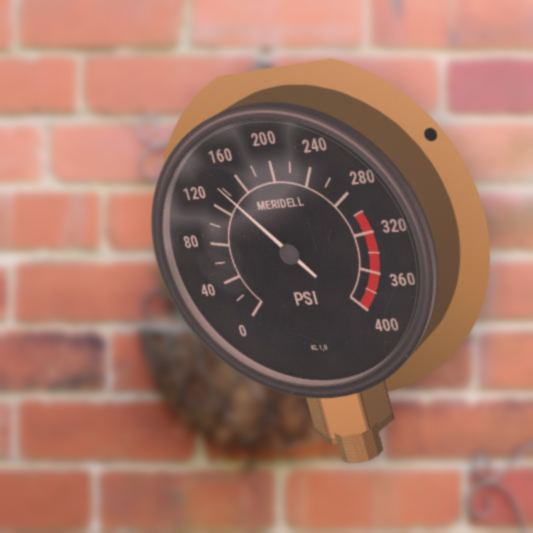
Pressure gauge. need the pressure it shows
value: 140 psi
